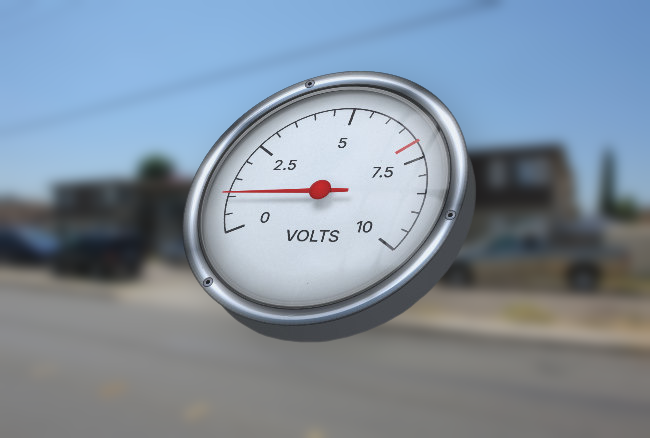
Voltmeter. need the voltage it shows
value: 1 V
